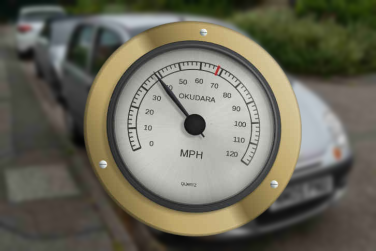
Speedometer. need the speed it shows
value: 38 mph
